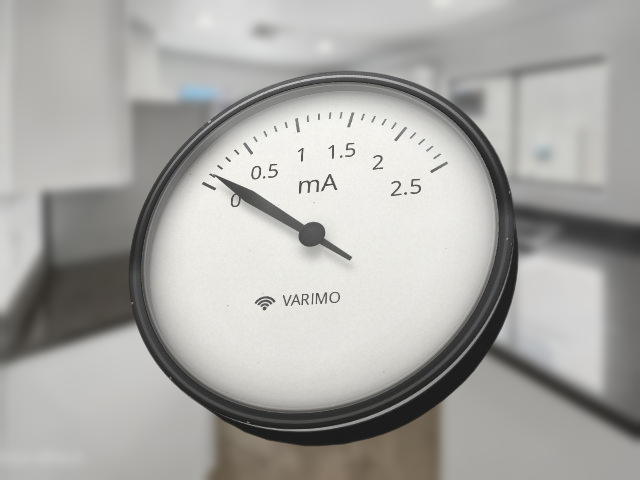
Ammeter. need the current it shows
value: 0.1 mA
